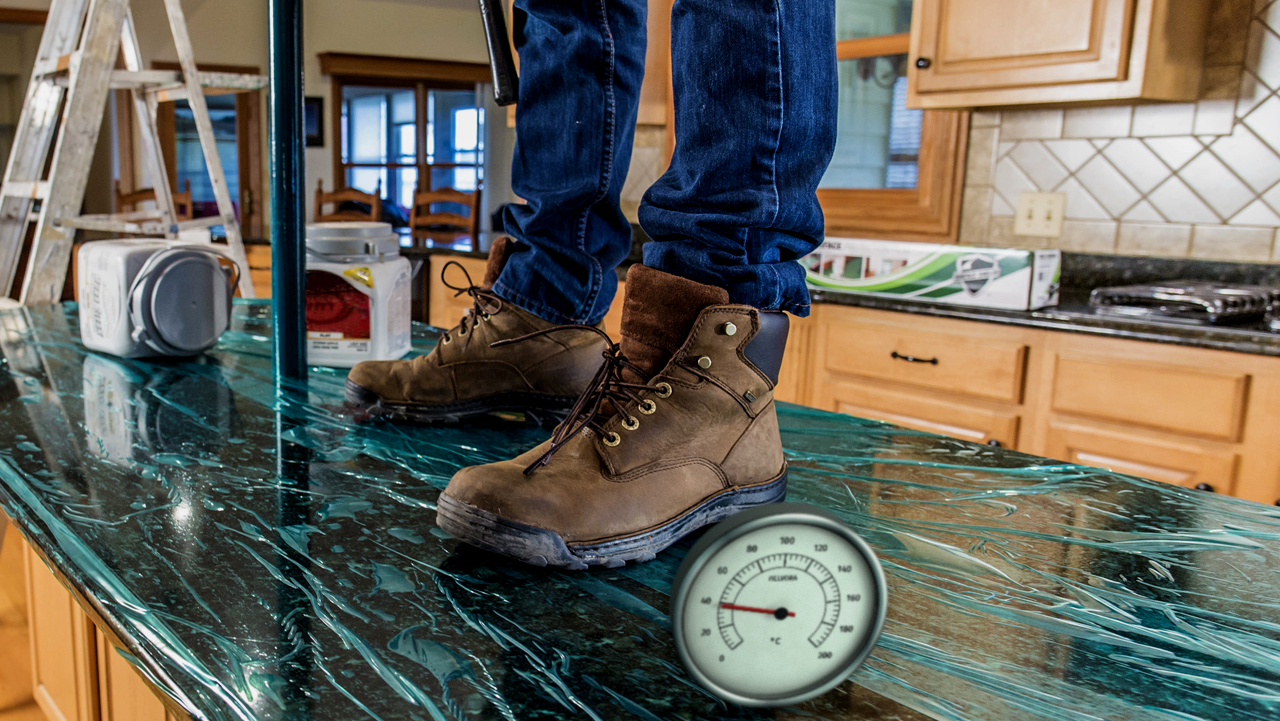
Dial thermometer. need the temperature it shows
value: 40 °C
